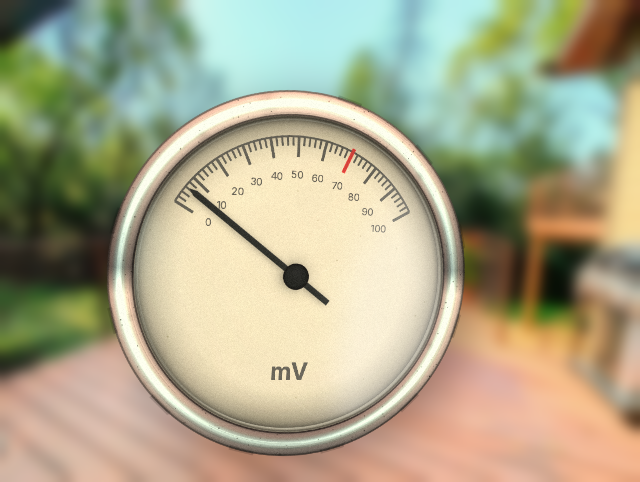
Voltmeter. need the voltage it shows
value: 6 mV
